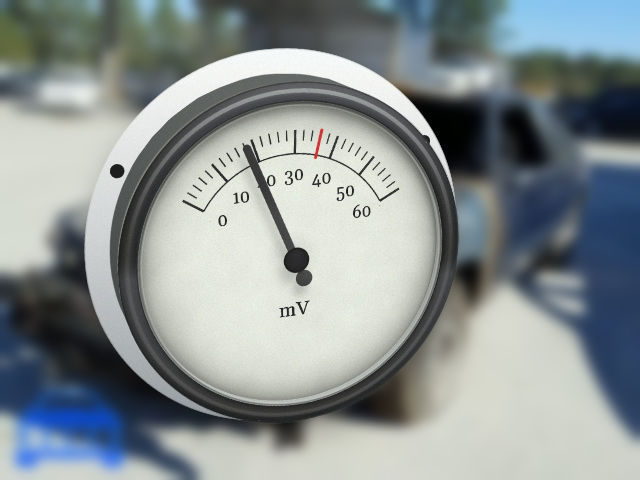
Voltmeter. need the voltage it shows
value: 18 mV
